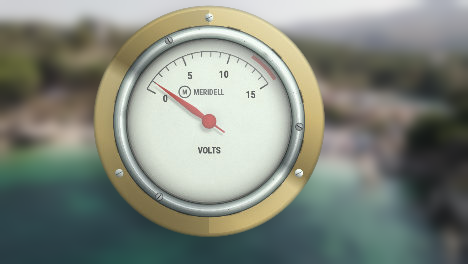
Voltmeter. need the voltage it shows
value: 1 V
